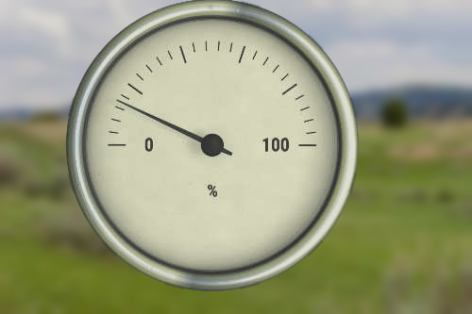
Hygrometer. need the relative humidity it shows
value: 14 %
